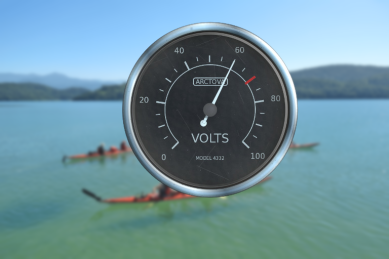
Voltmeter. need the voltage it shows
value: 60 V
